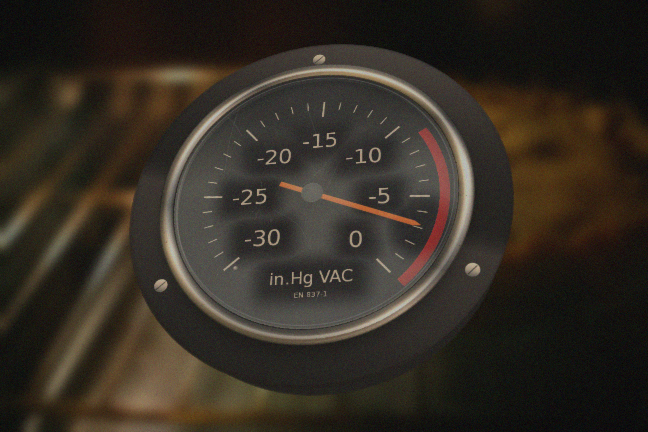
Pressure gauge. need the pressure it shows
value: -3 inHg
